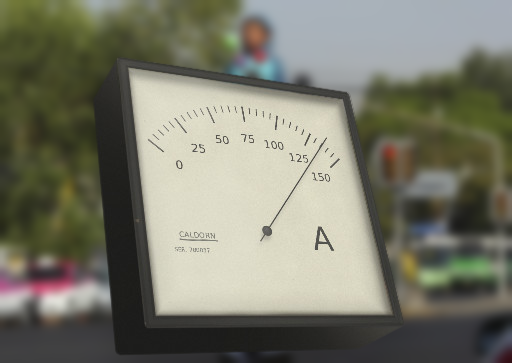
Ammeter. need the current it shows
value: 135 A
